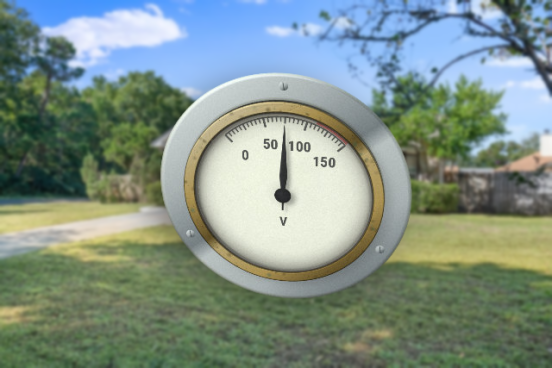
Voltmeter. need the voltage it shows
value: 75 V
